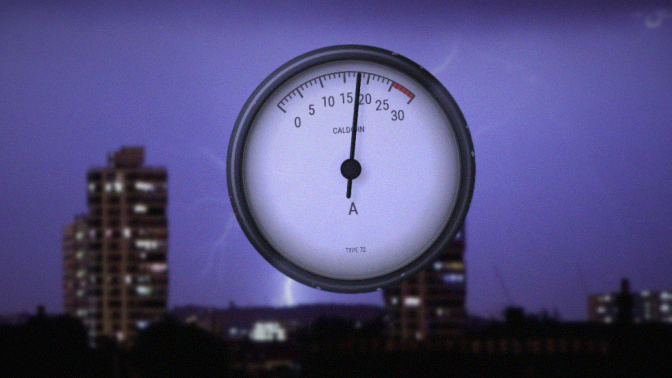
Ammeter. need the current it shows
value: 18 A
